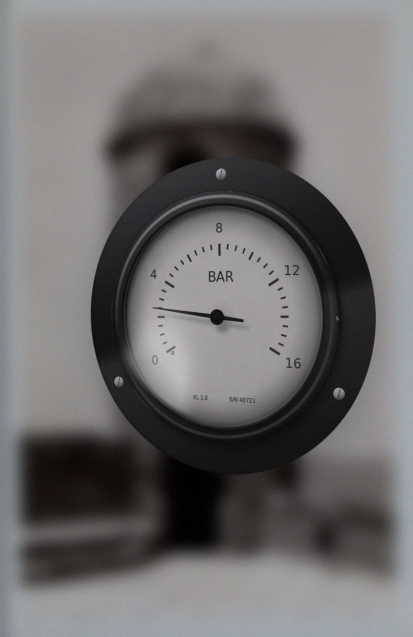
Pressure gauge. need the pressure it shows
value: 2.5 bar
